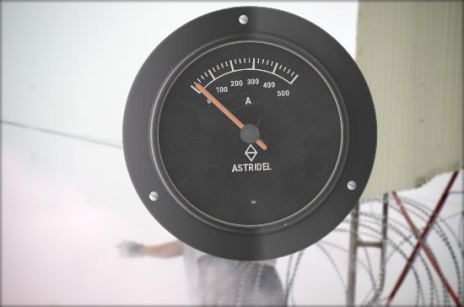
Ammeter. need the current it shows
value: 20 A
